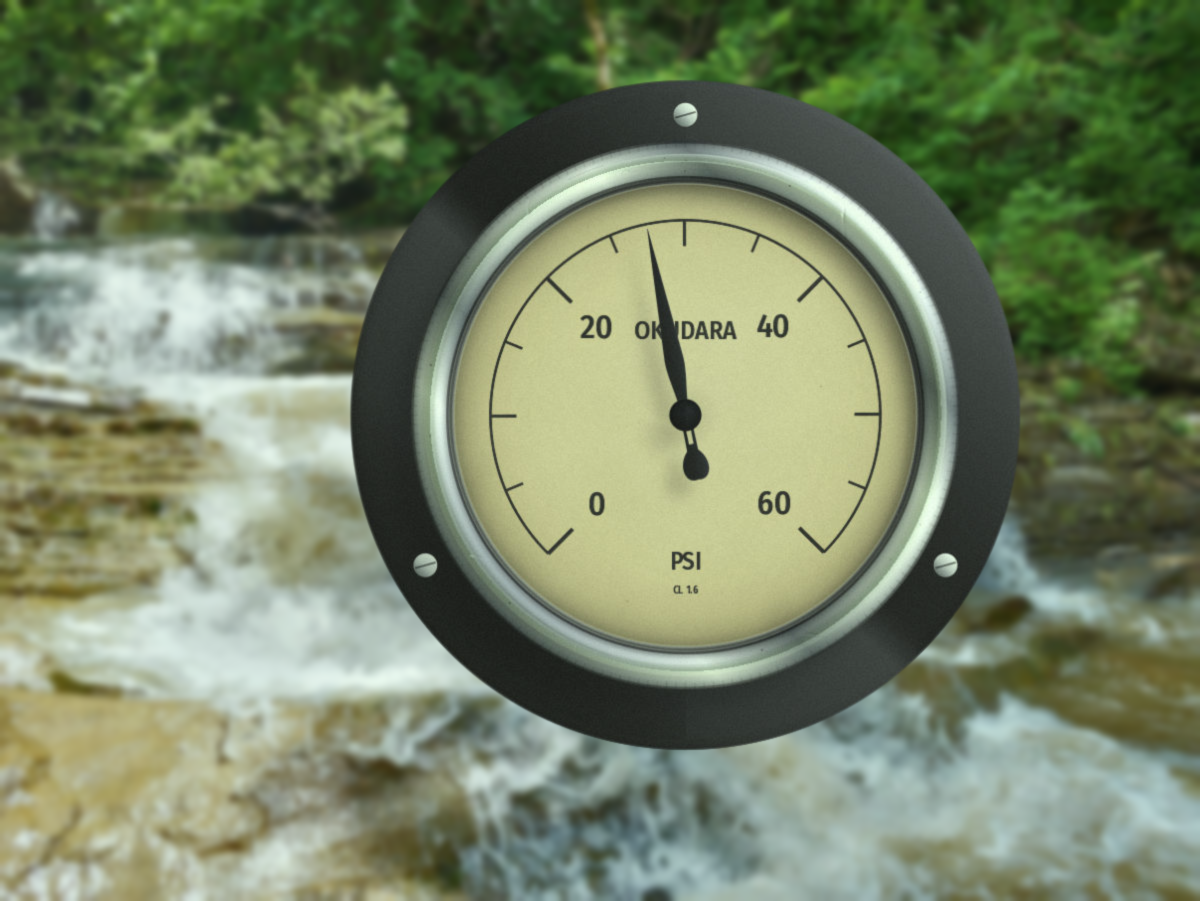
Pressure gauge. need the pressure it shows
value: 27.5 psi
